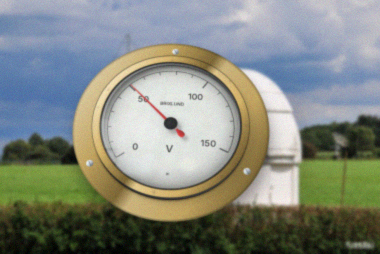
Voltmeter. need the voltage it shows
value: 50 V
